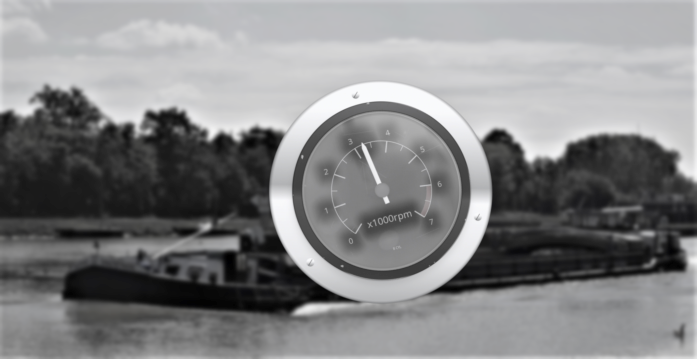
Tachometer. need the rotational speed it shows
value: 3250 rpm
